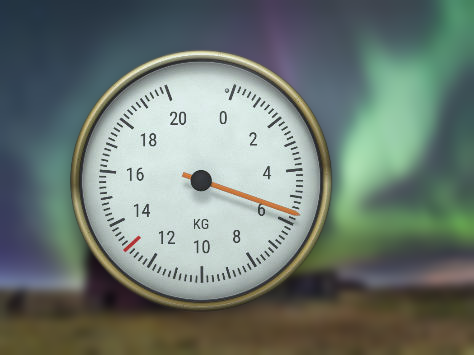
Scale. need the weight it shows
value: 5.6 kg
